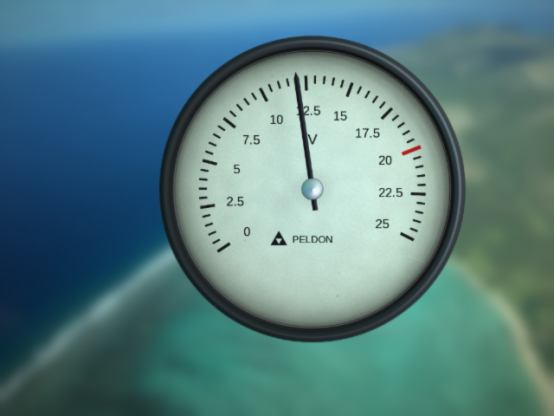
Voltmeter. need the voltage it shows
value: 12 V
